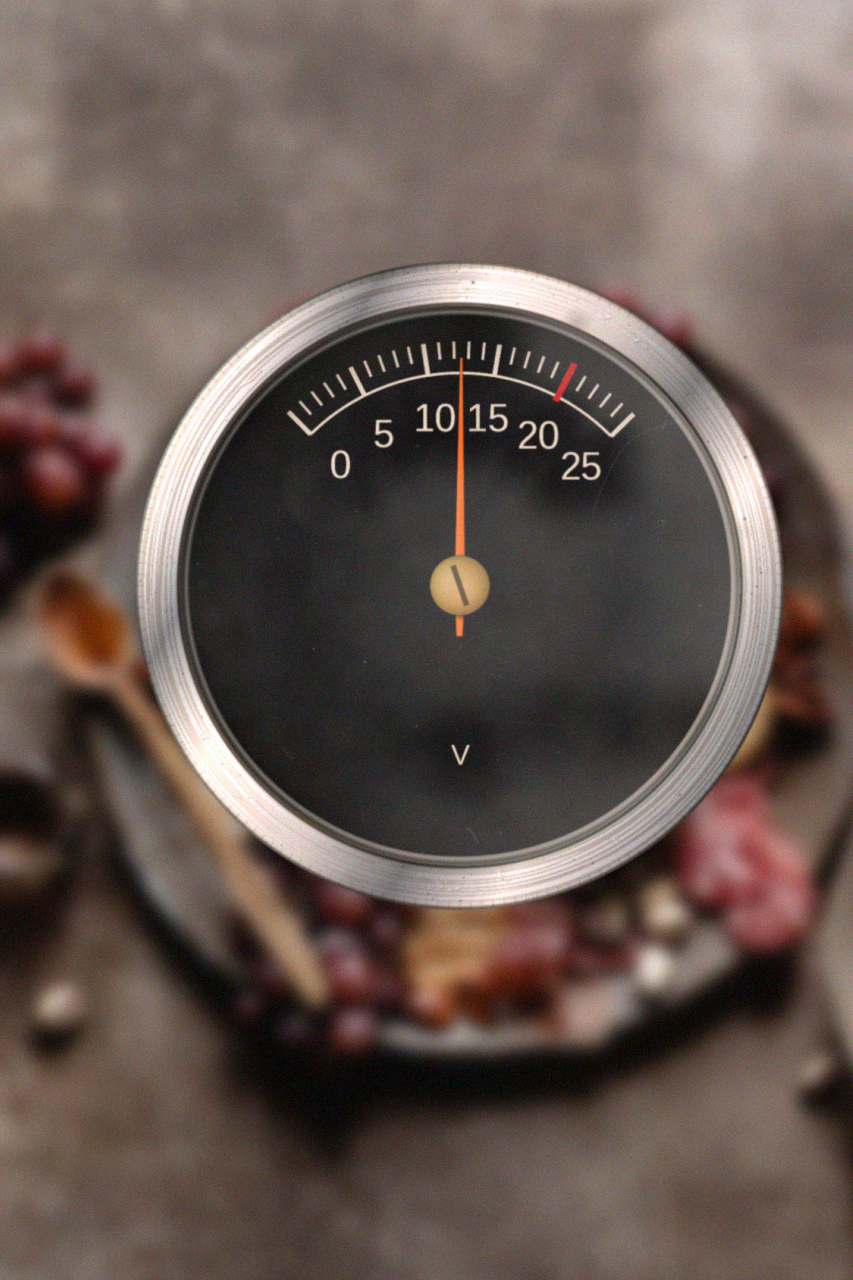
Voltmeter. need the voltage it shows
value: 12.5 V
